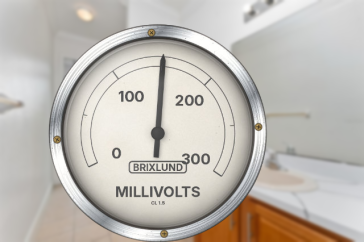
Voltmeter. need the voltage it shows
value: 150 mV
